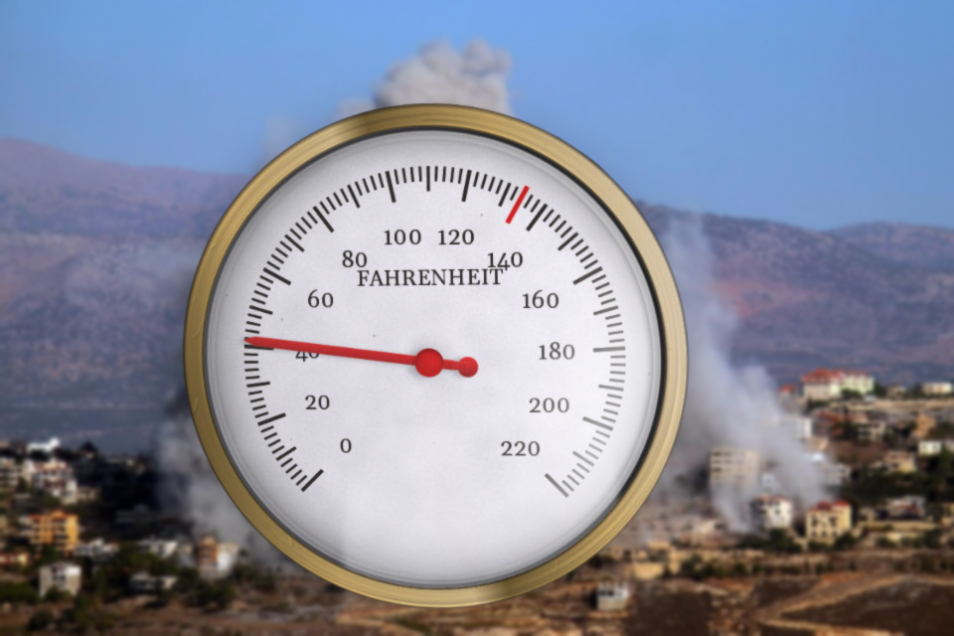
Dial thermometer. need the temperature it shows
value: 42 °F
